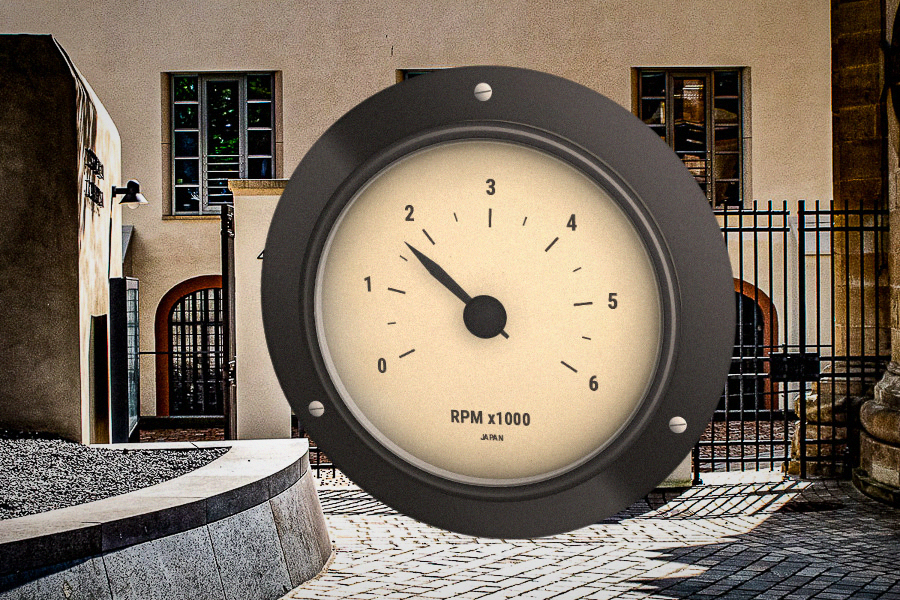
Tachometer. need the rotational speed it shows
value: 1750 rpm
